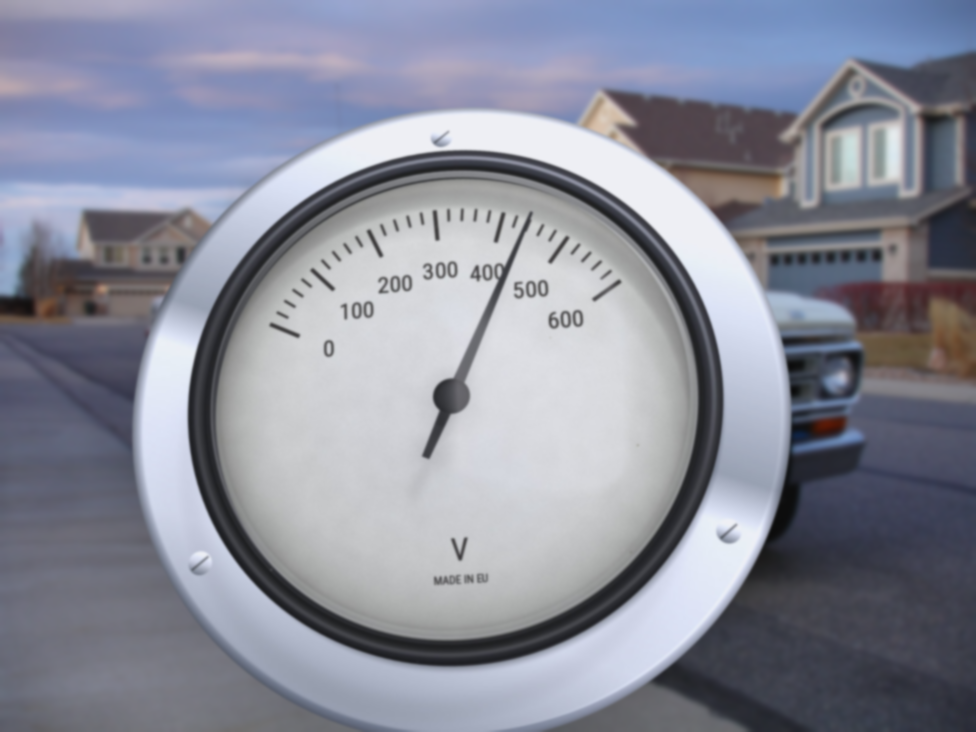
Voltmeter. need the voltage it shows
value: 440 V
